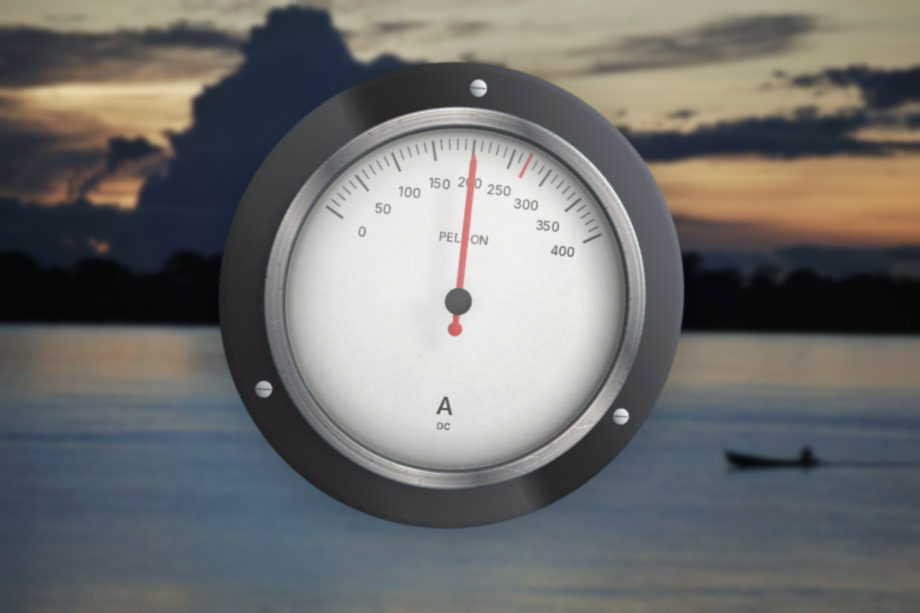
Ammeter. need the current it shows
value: 200 A
